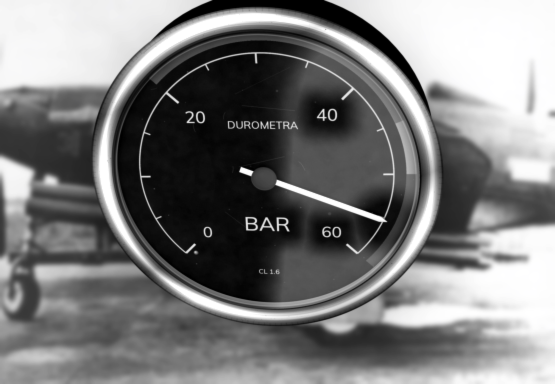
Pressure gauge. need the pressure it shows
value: 55 bar
